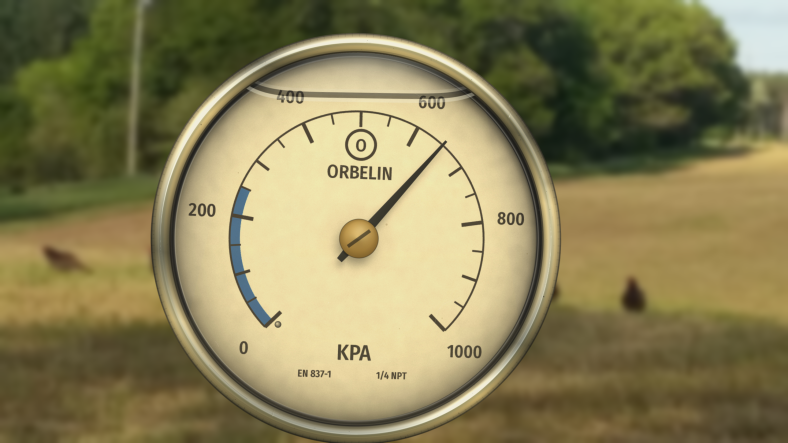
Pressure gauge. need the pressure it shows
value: 650 kPa
